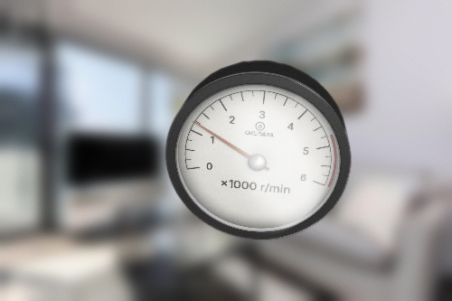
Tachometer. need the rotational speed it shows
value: 1250 rpm
